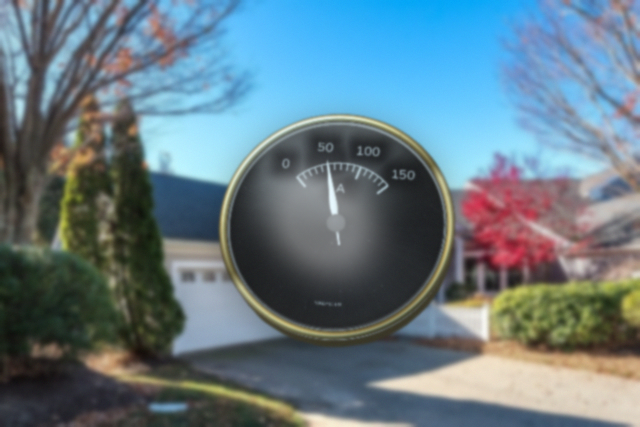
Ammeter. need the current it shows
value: 50 A
